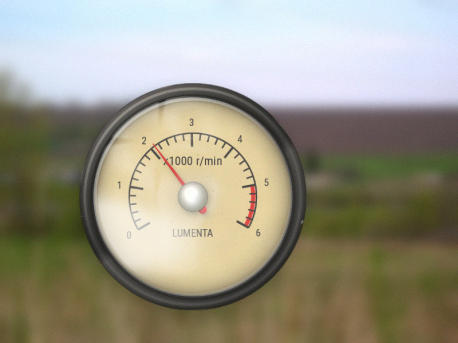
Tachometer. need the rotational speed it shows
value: 2100 rpm
